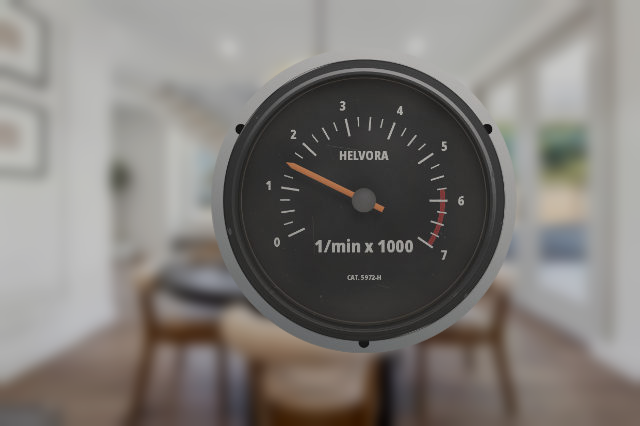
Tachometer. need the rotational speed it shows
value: 1500 rpm
